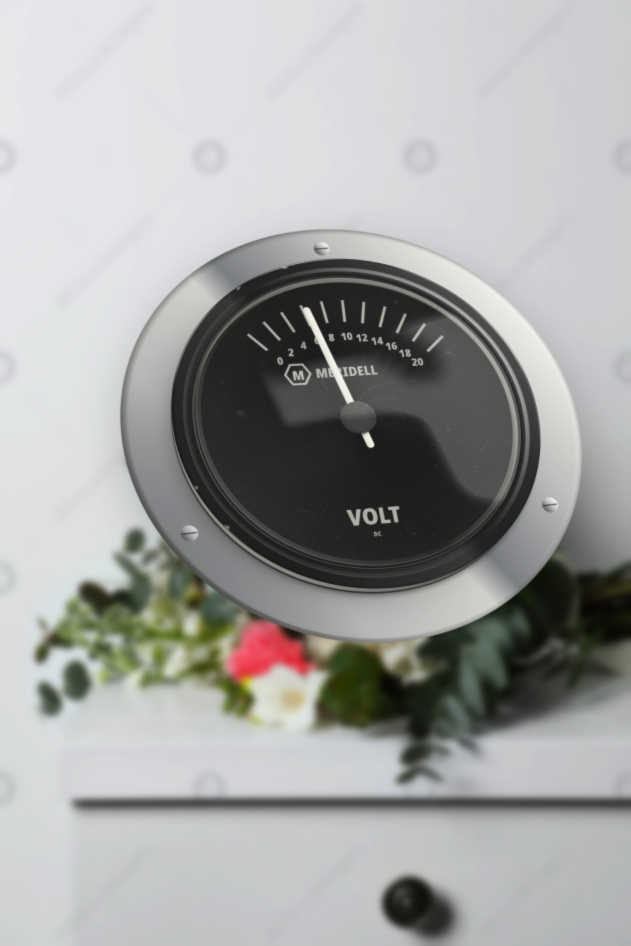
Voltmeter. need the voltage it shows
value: 6 V
